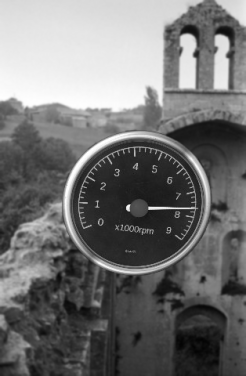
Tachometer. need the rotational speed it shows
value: 7600 rpm
